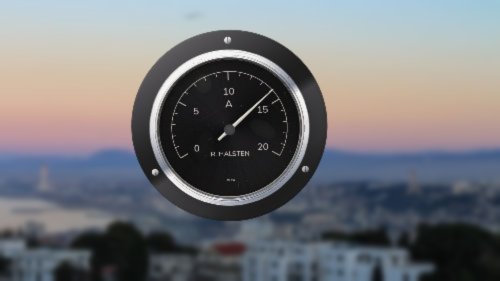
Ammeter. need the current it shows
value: 14 A
